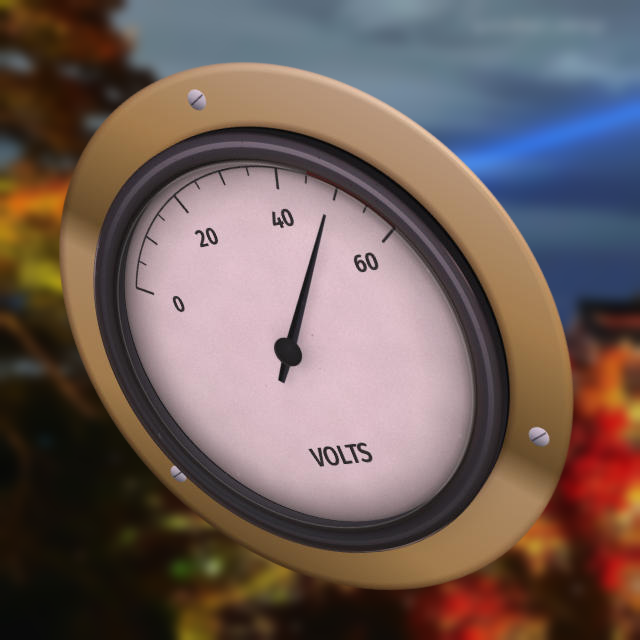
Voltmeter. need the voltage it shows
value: 50 V
